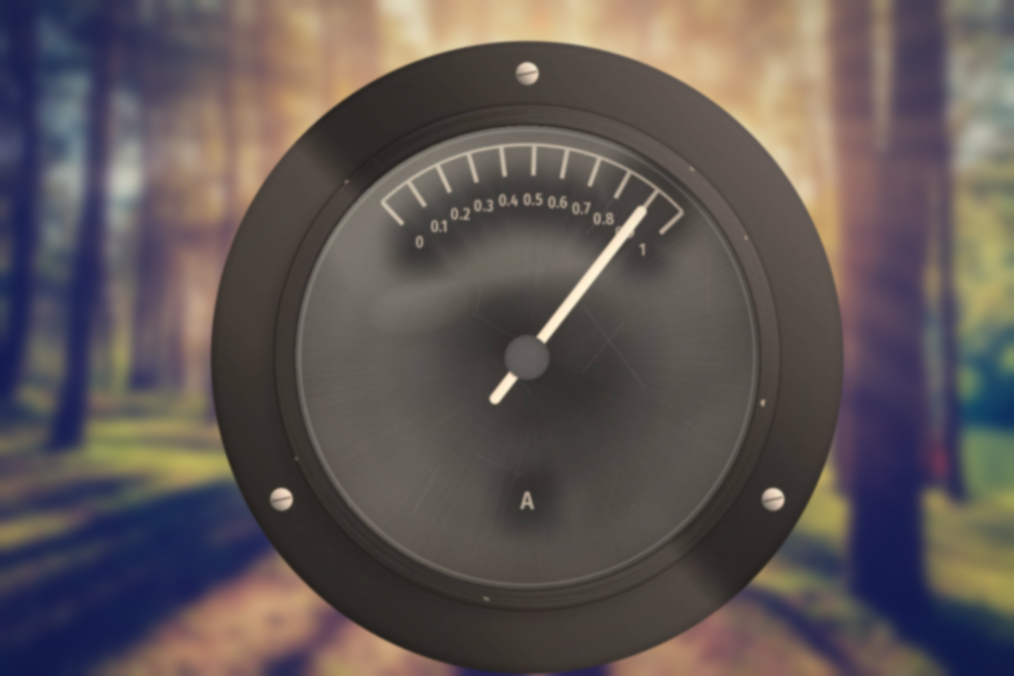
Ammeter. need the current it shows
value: 0.9 A
